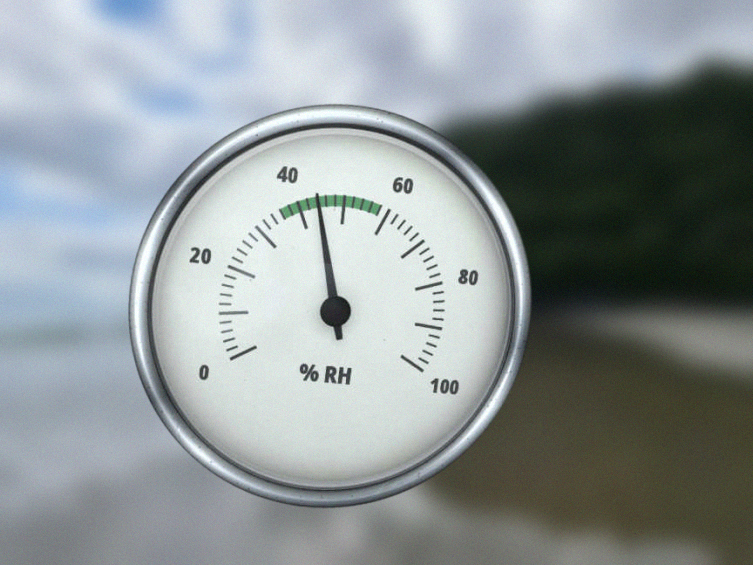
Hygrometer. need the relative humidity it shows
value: 44 %
